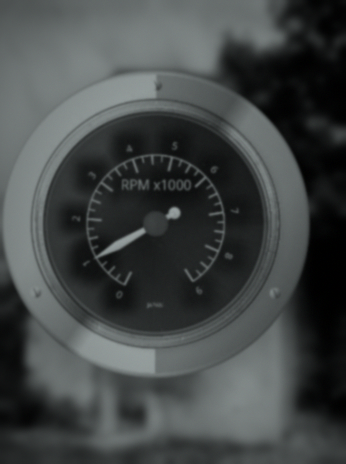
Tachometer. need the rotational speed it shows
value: 1000 rpm
